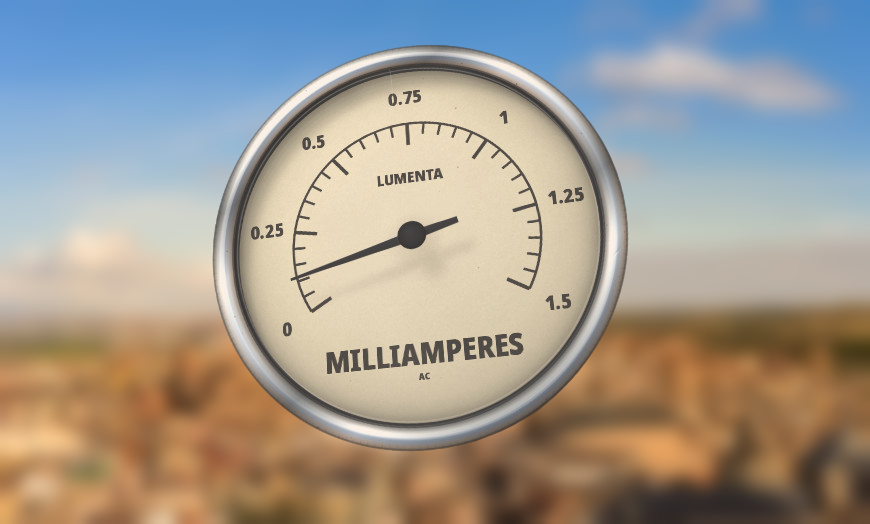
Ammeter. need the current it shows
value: 0.1 mA
